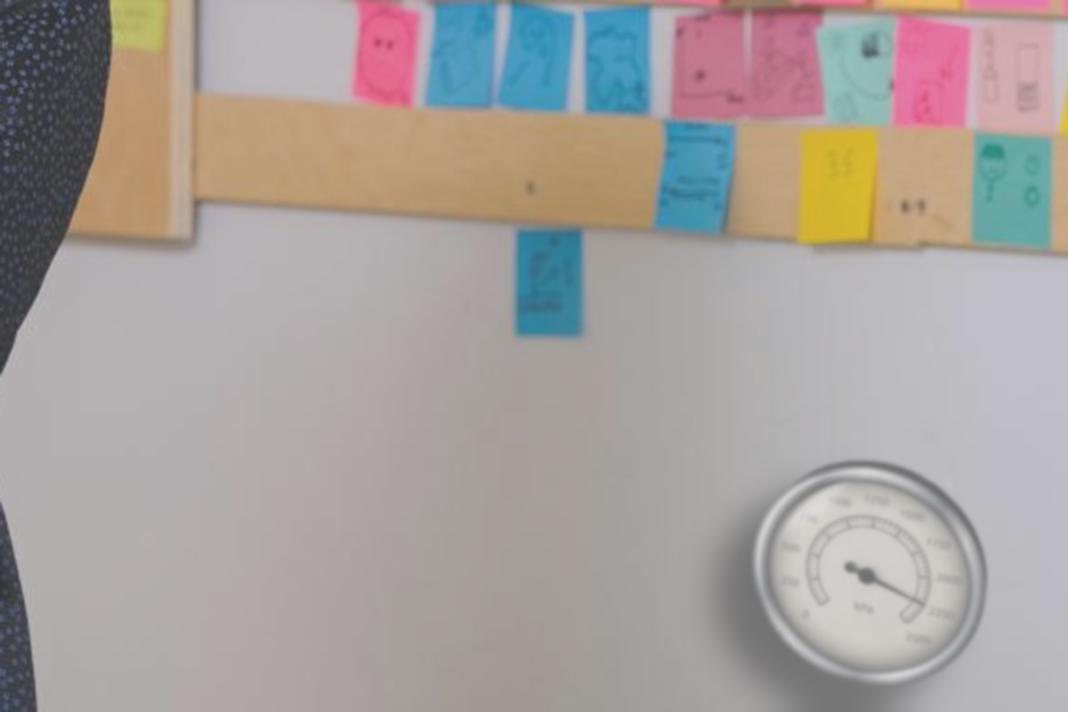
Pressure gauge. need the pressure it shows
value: 2250 kPa
